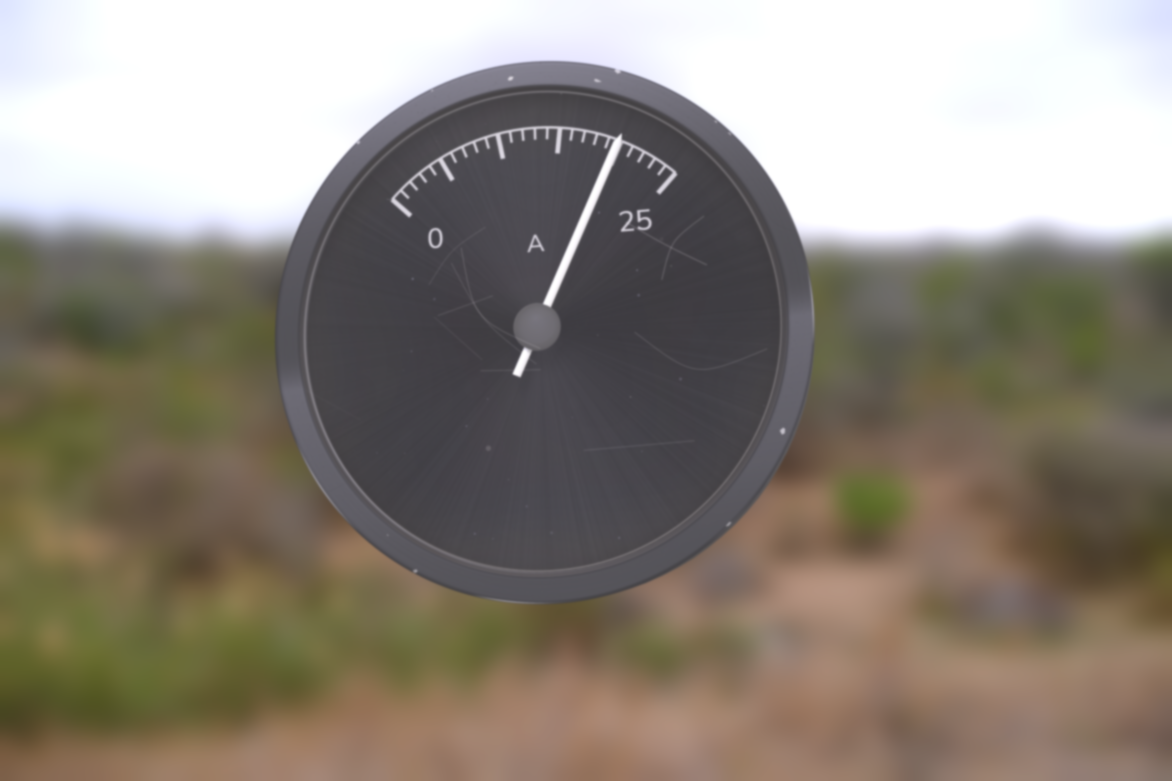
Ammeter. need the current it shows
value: 20 A
